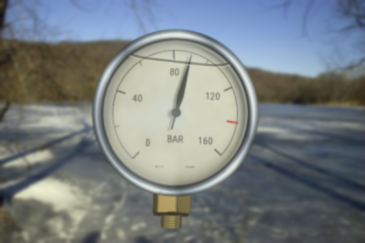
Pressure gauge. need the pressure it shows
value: 90 bar
